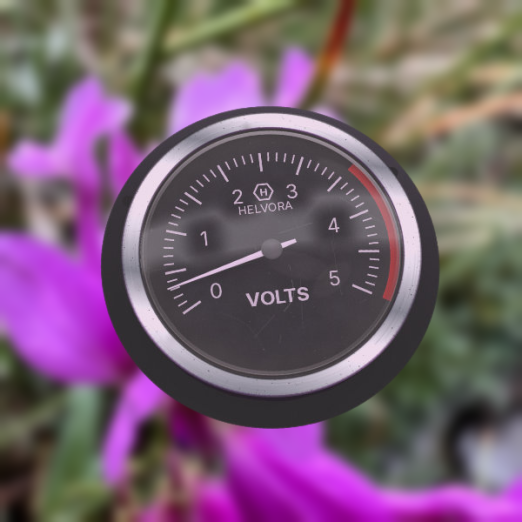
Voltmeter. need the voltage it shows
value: 0.3 V
